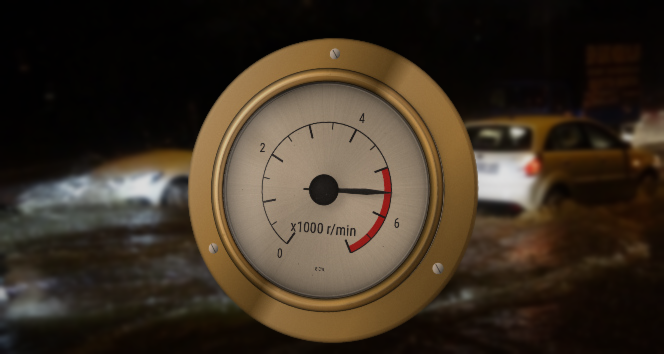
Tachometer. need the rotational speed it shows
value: 5500 rpm
